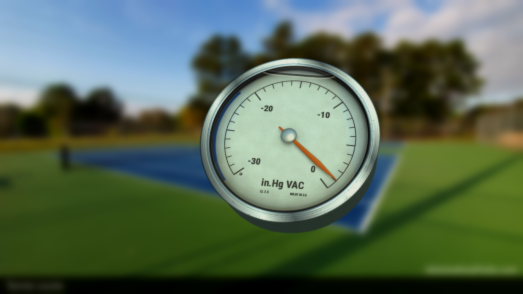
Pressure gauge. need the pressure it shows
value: -1 inHg
